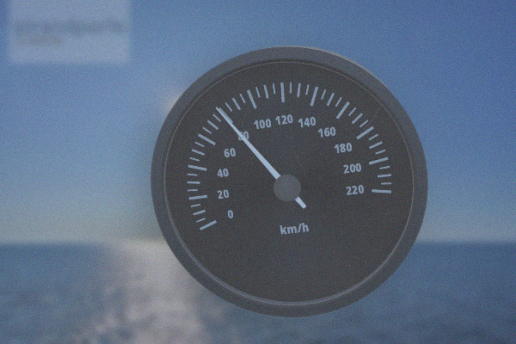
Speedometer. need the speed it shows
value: 80 km/h
